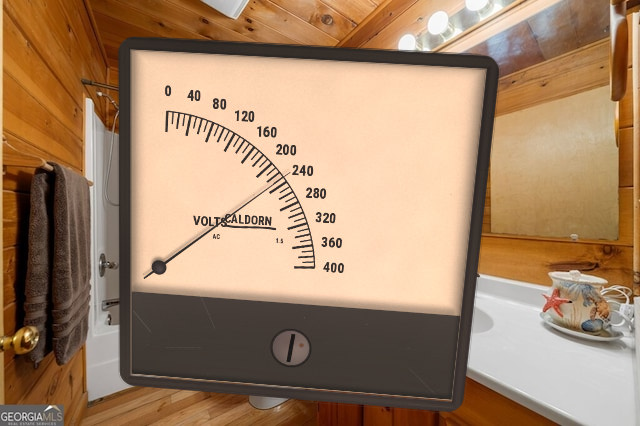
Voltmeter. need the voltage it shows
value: 230 V
